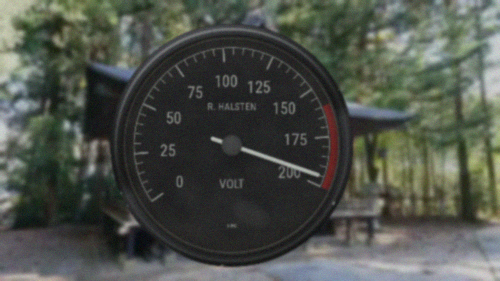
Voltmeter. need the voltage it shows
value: 195 V
